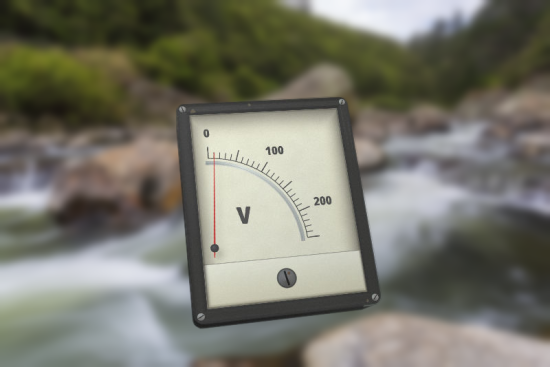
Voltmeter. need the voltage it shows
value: 10 V
